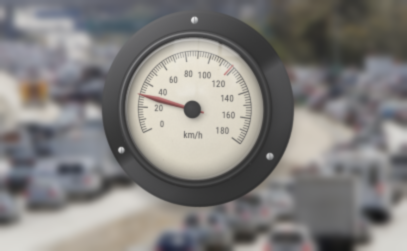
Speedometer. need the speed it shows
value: 30 km/h
